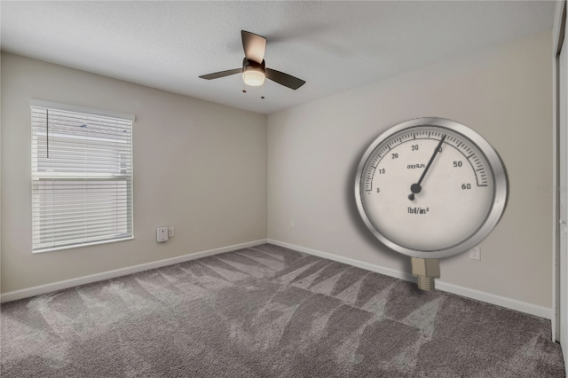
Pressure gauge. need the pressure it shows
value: 40 psi
